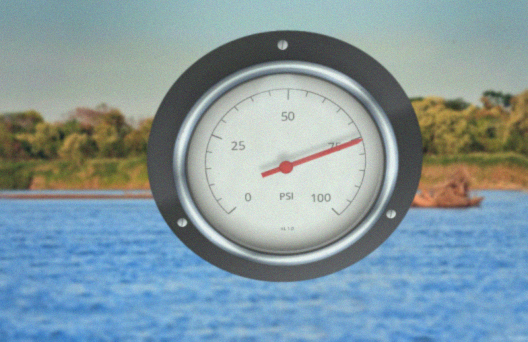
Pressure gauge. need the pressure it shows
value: 75 psi
